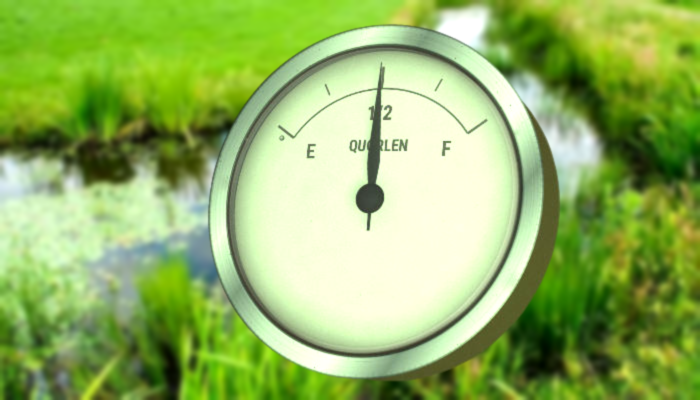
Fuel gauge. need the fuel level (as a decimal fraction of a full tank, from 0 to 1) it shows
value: 0.5
